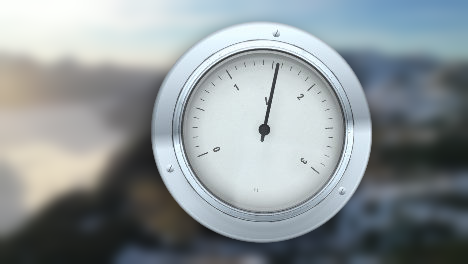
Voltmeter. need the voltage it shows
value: 1.55 V
